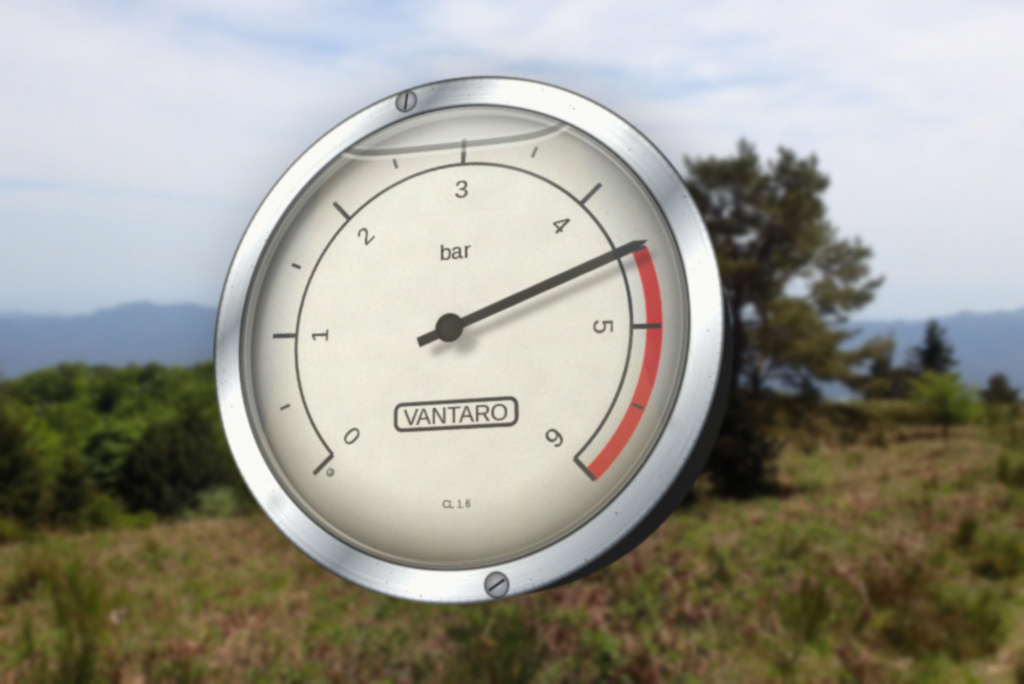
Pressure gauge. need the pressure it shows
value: 4.5 bar
